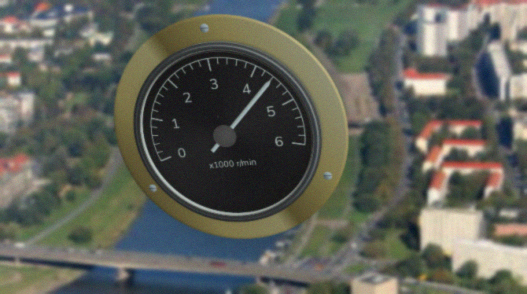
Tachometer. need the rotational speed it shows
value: 4400 rpm
